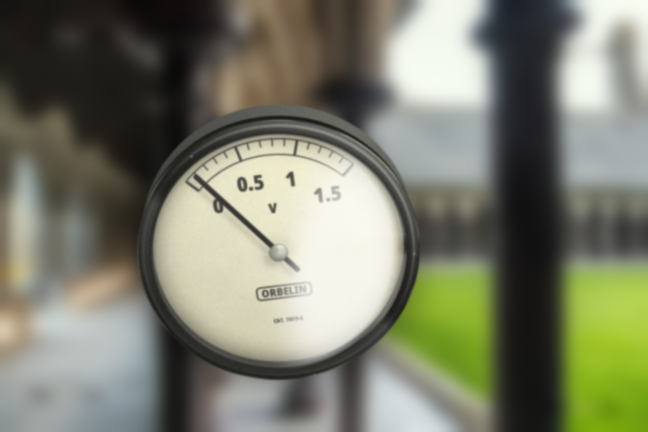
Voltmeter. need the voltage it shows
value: 0.1 V
